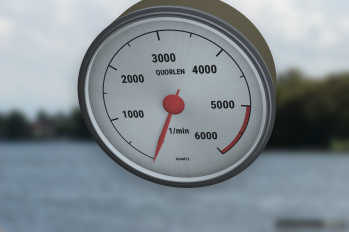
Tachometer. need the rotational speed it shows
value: 0 rpm
